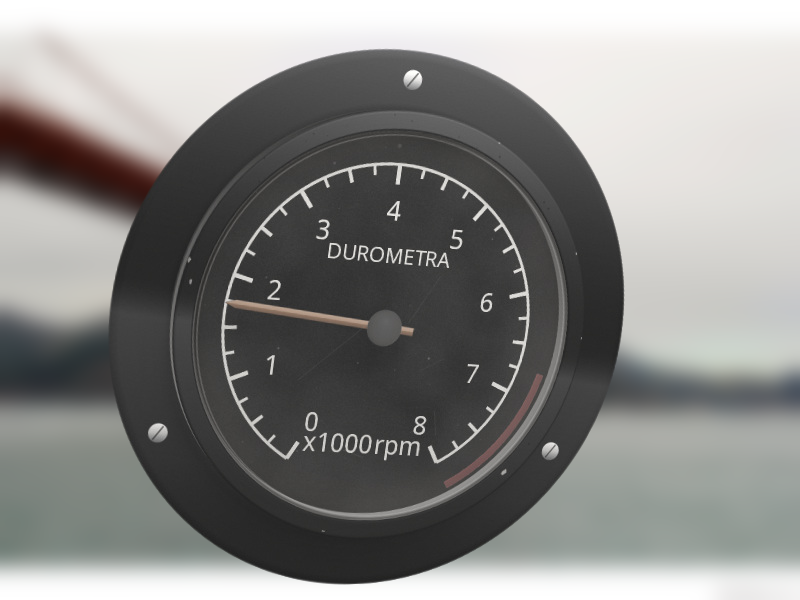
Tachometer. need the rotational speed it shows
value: 1750 rpm
